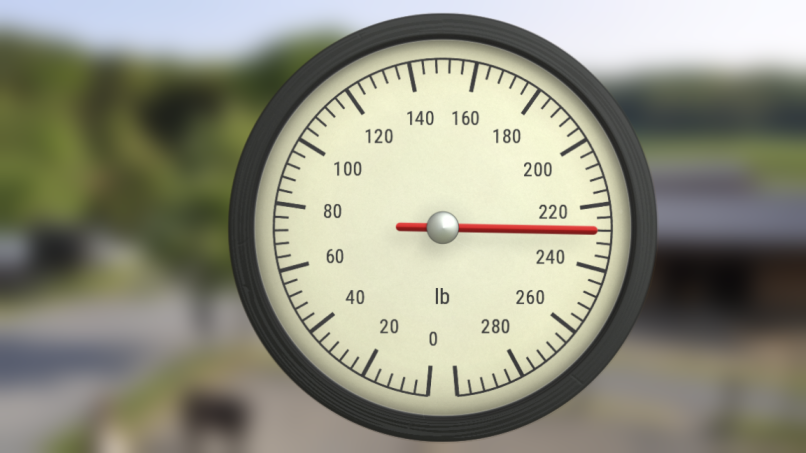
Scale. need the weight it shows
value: 228 lb
